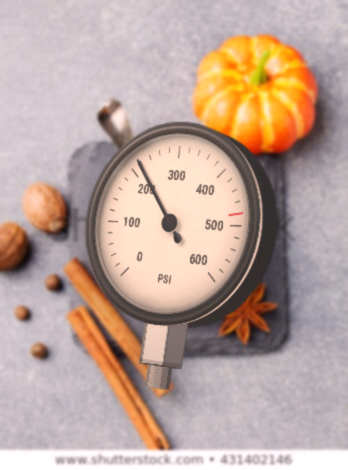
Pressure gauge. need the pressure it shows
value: 220 psi
